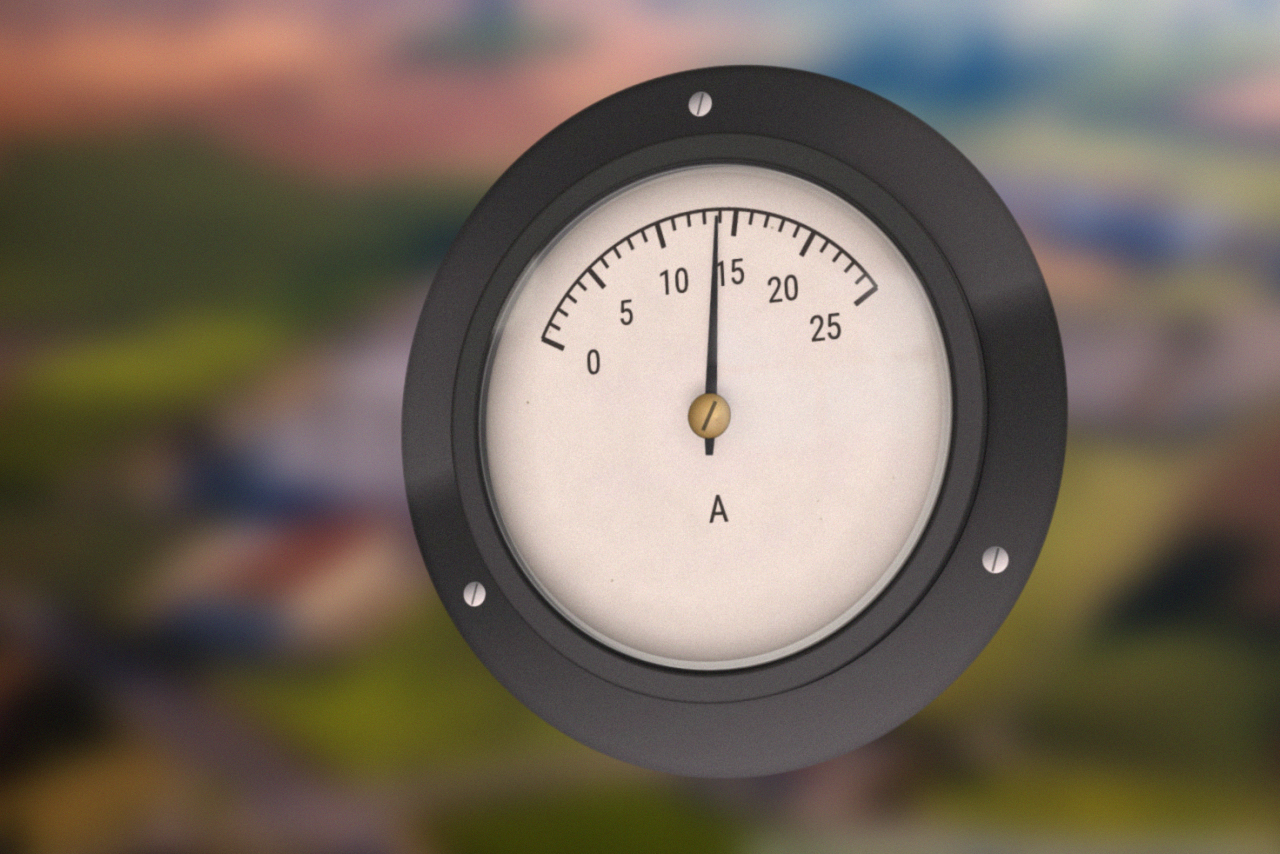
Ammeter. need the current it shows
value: 14 A
